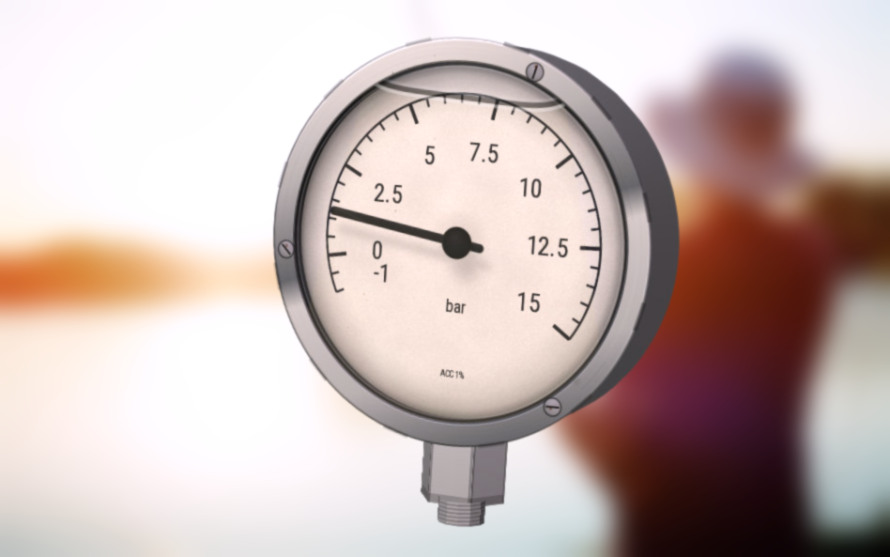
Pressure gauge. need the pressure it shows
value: 1.25 bar
